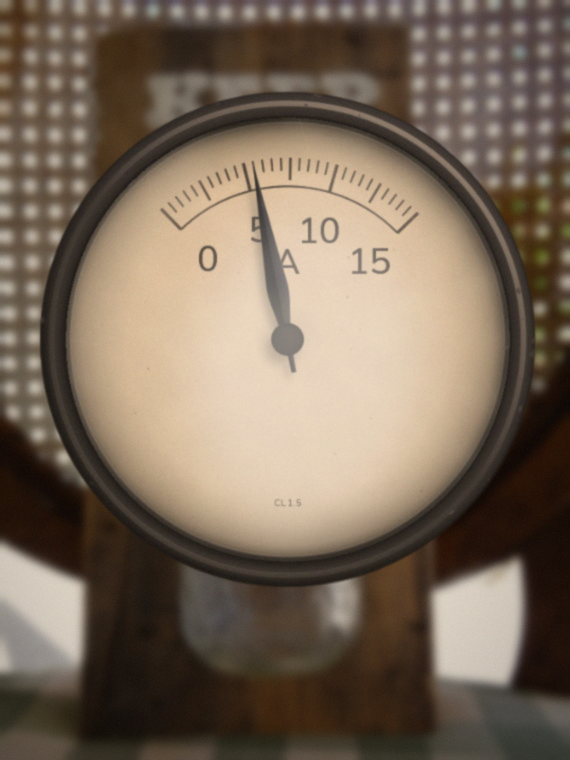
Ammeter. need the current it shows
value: 5.5 A
